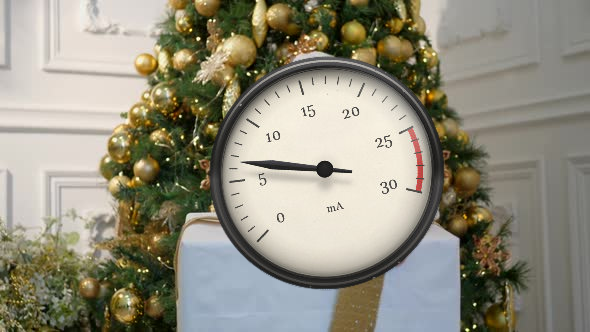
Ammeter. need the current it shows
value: 6.5 mA
